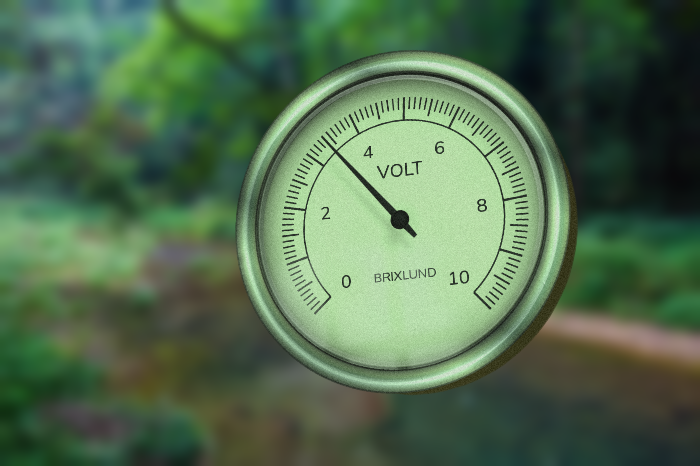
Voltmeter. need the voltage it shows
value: 3.4 V
